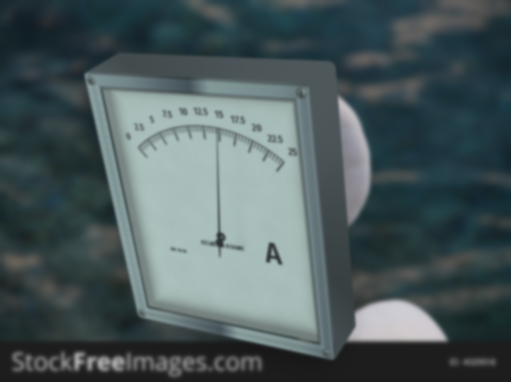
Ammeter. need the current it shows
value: 15 A
